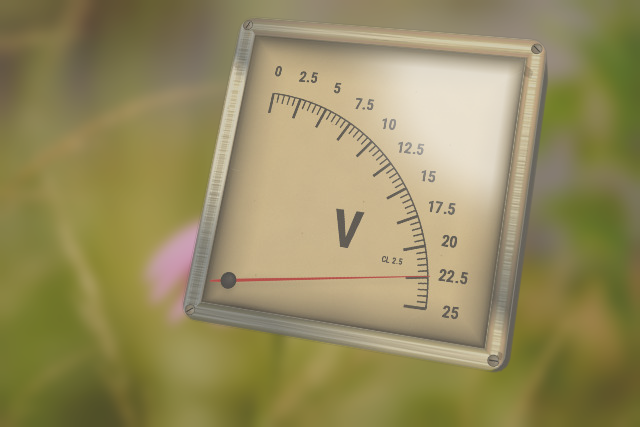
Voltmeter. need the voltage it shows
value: 22.5 V
